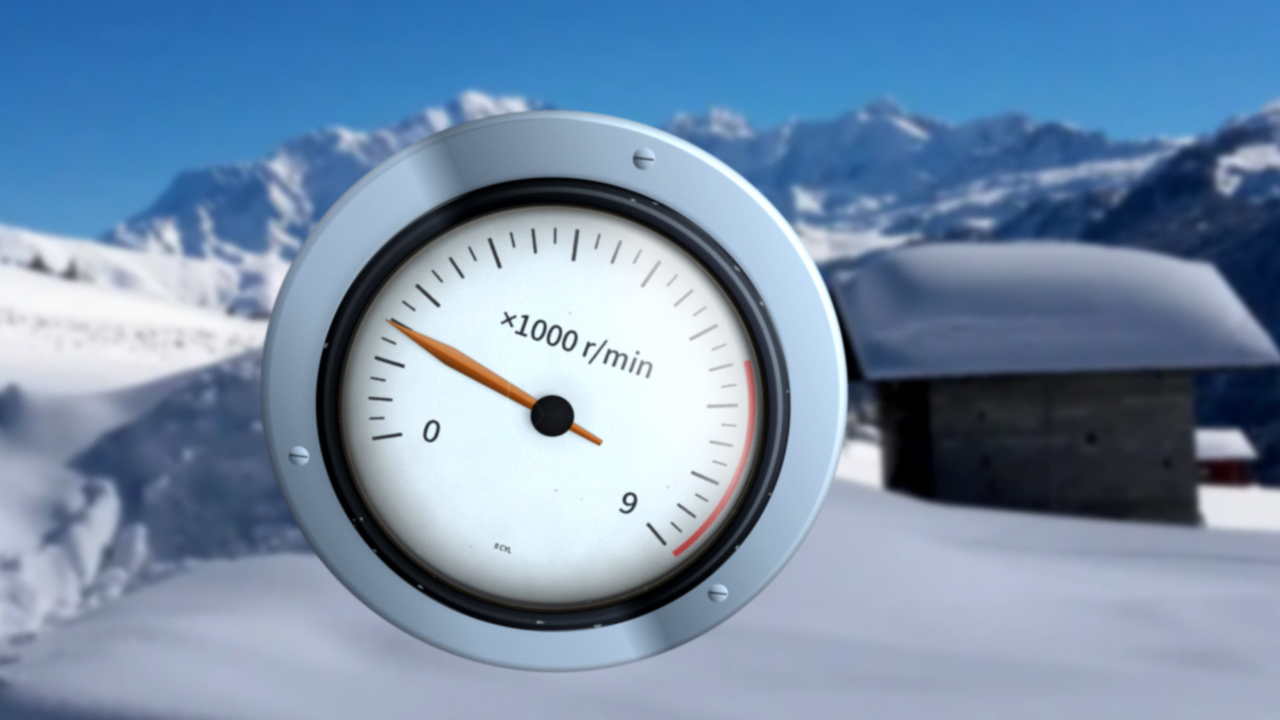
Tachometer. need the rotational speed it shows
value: 1500 rpm
